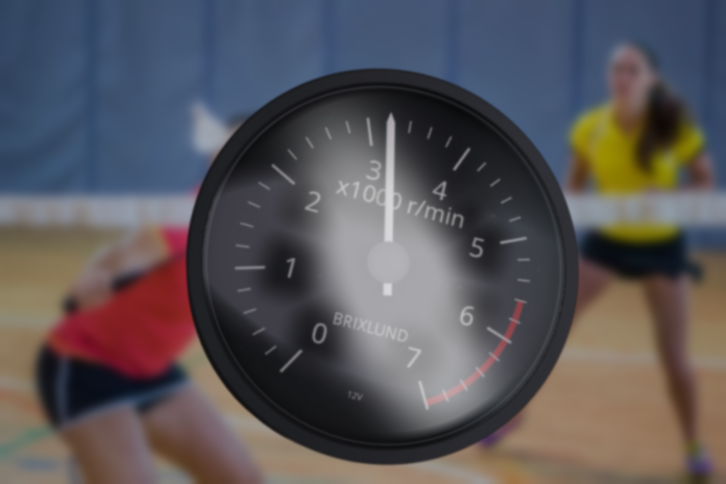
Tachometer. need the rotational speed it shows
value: 3200 rpm
